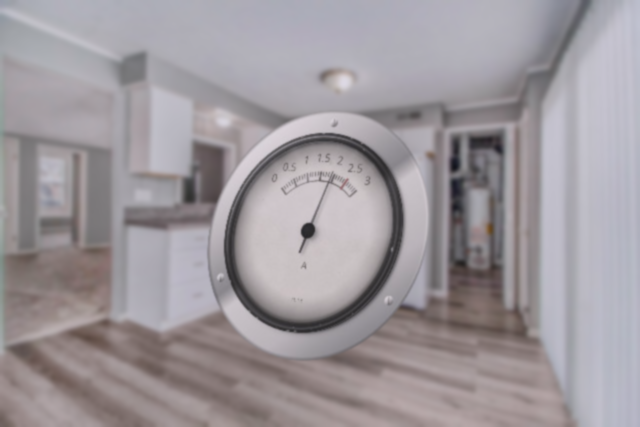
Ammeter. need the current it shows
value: 2 A
